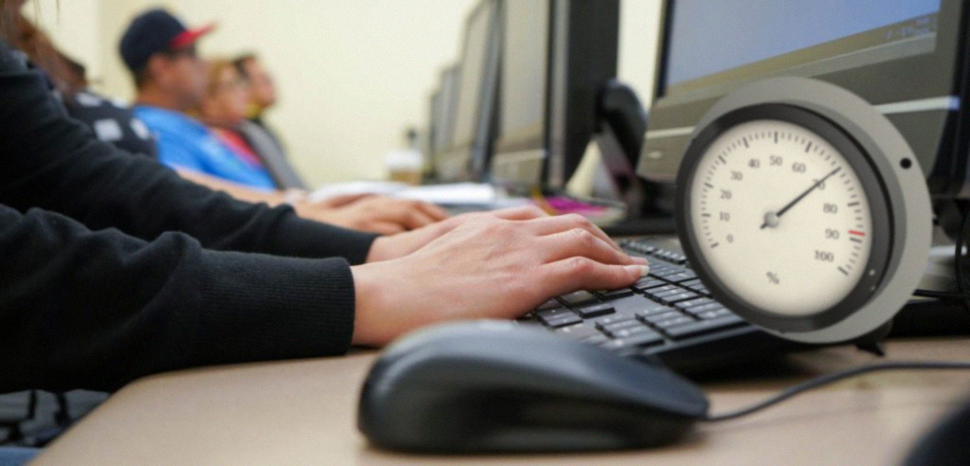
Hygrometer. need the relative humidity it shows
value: 70 %
